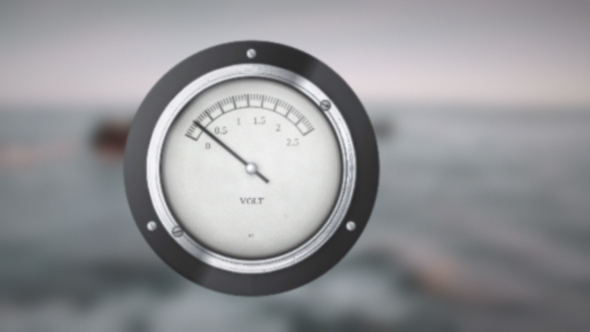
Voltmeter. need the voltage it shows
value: 0.25 V
